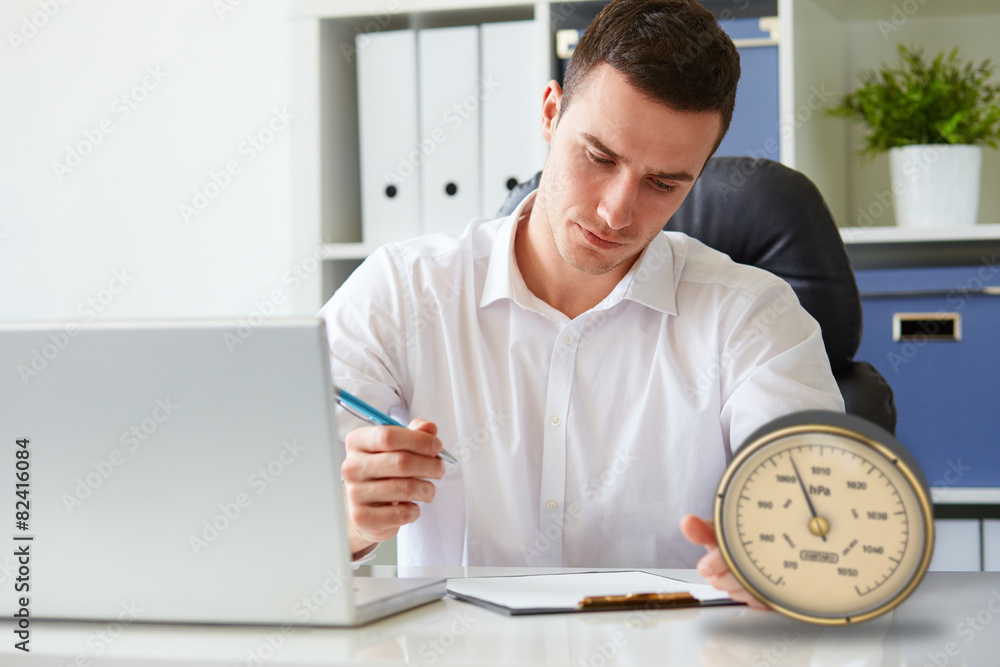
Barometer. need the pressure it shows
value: 1004 hPa
